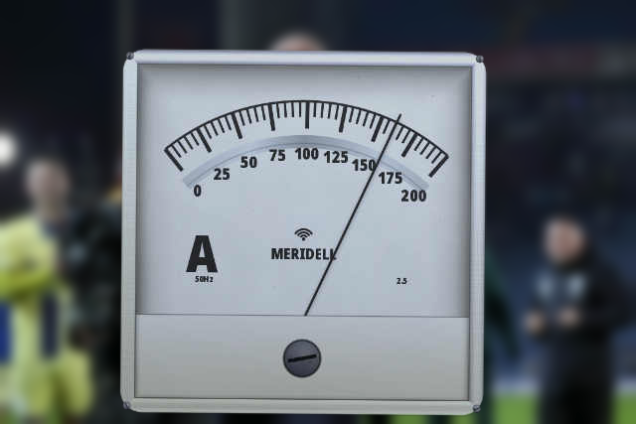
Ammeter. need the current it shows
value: 160 A
